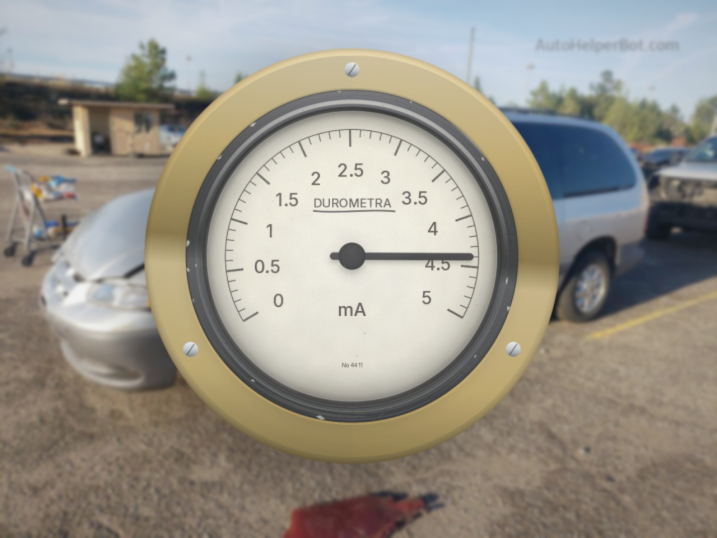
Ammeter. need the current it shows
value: 4.4 mA
